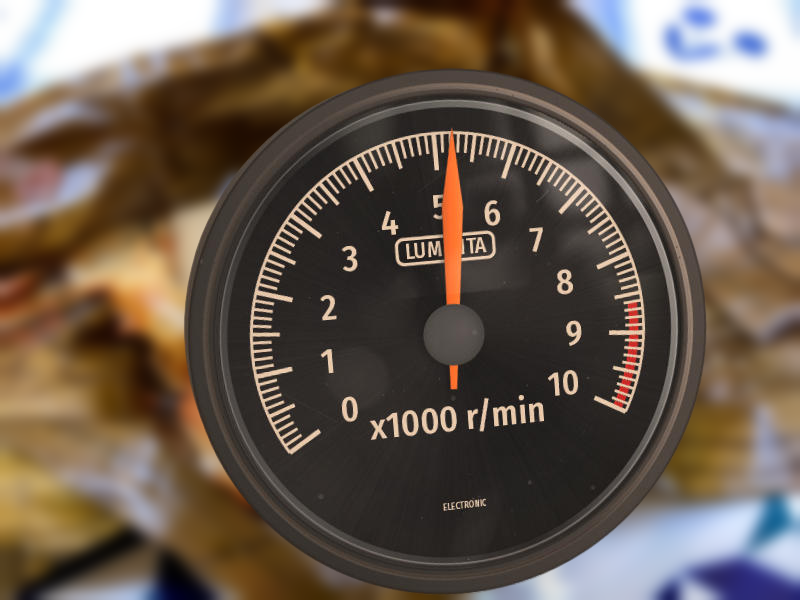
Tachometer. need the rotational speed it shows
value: 5200 rpm
